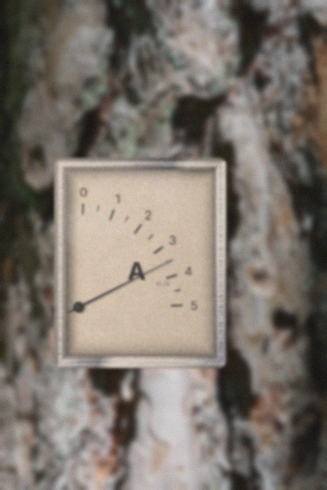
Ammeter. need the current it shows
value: 3.5 A
